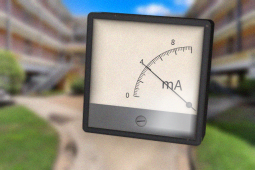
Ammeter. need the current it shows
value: 4 mA
